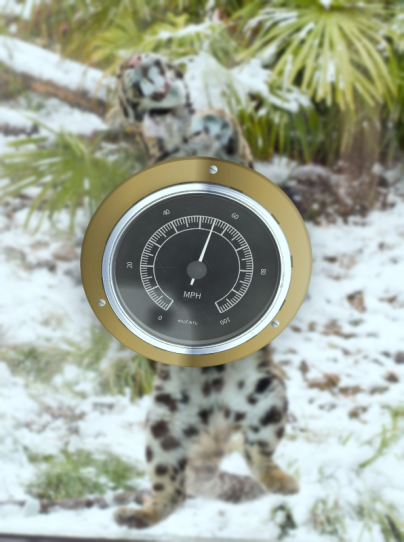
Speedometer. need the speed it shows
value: 55 mph
